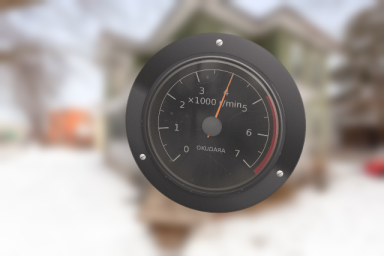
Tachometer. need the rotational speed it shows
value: 4000 rpm
